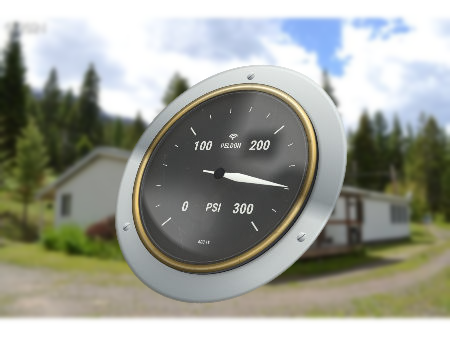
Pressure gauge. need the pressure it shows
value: 260 psi
